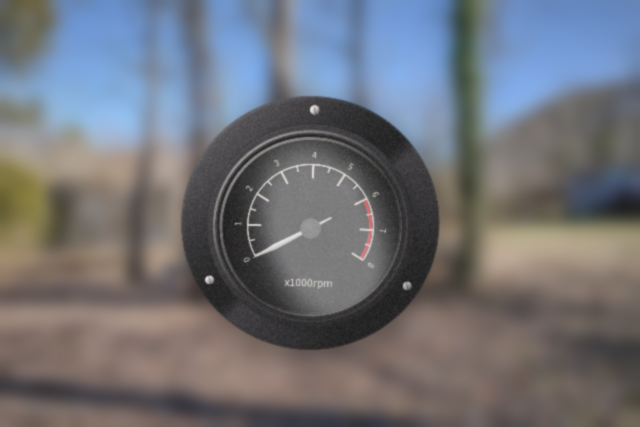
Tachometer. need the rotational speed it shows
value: 0 rpm
